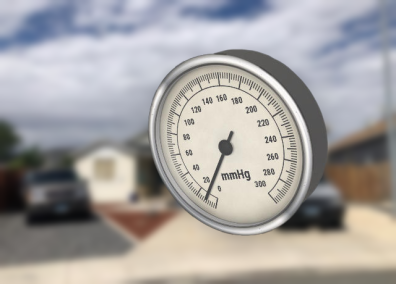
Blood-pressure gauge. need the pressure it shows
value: 10 mmHg
